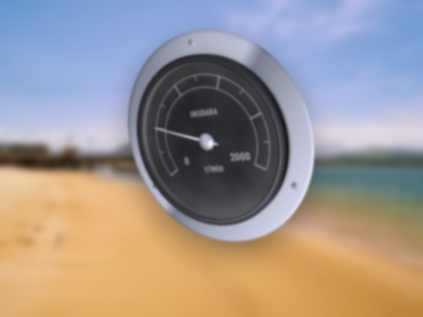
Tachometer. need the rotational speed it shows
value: 400 rpm
